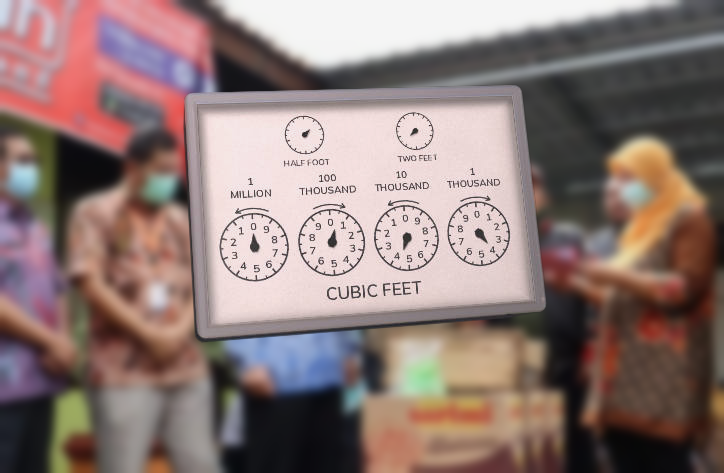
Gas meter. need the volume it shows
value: 4400 ft³
